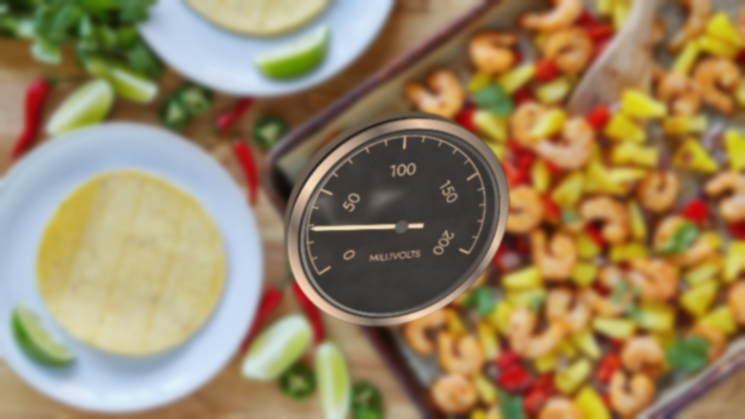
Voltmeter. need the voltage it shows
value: 30 mV
